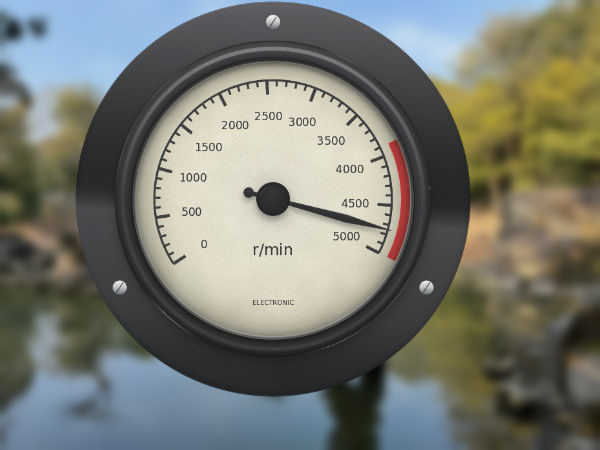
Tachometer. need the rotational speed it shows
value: 4750 rpm
